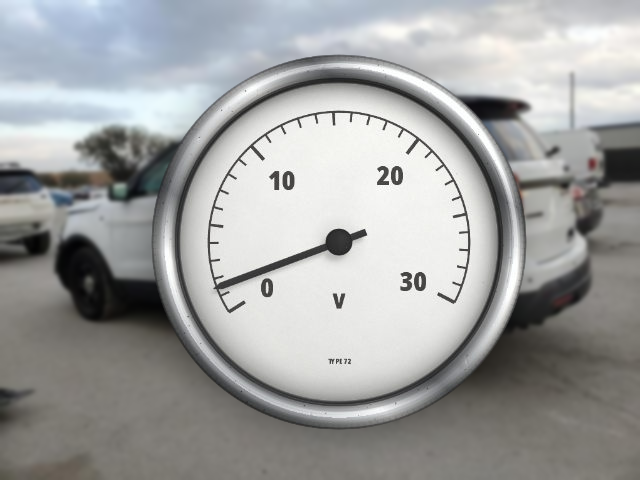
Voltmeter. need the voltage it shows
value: 1.5 V
